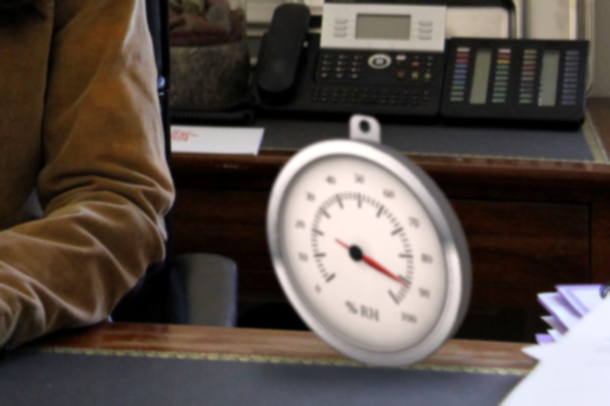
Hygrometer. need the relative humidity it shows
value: 90 %
